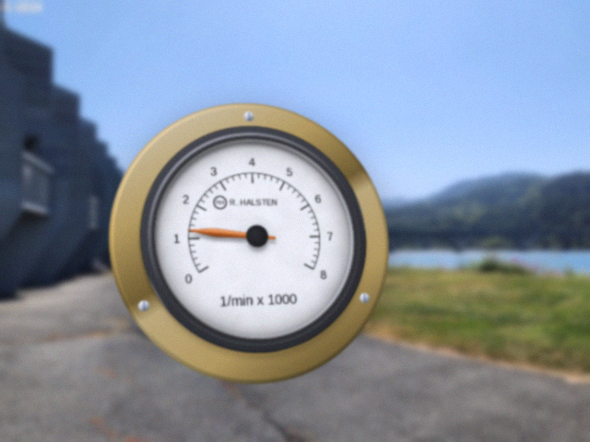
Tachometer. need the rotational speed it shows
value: 1200 rpm
